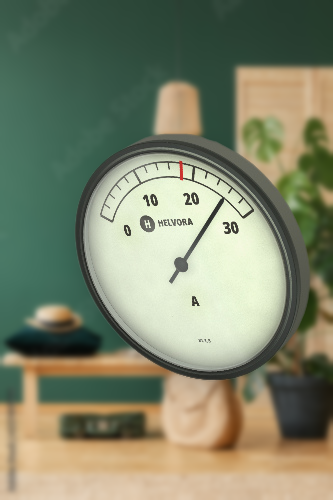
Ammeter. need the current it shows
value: 26 A
